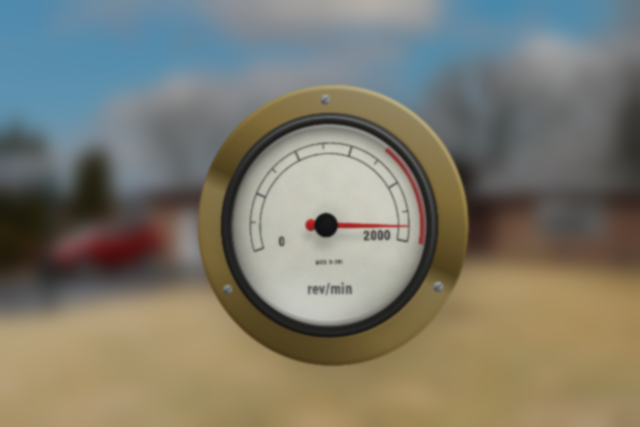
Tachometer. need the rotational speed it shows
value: 1900 rpm
